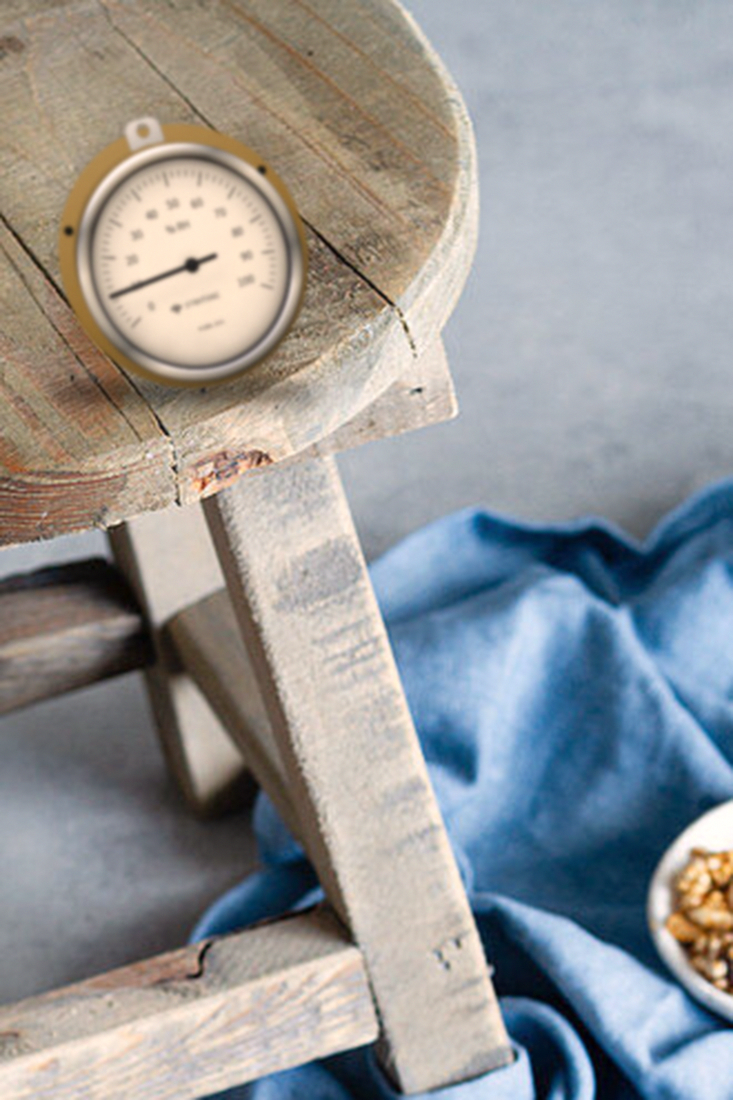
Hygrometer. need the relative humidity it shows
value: 10 %
